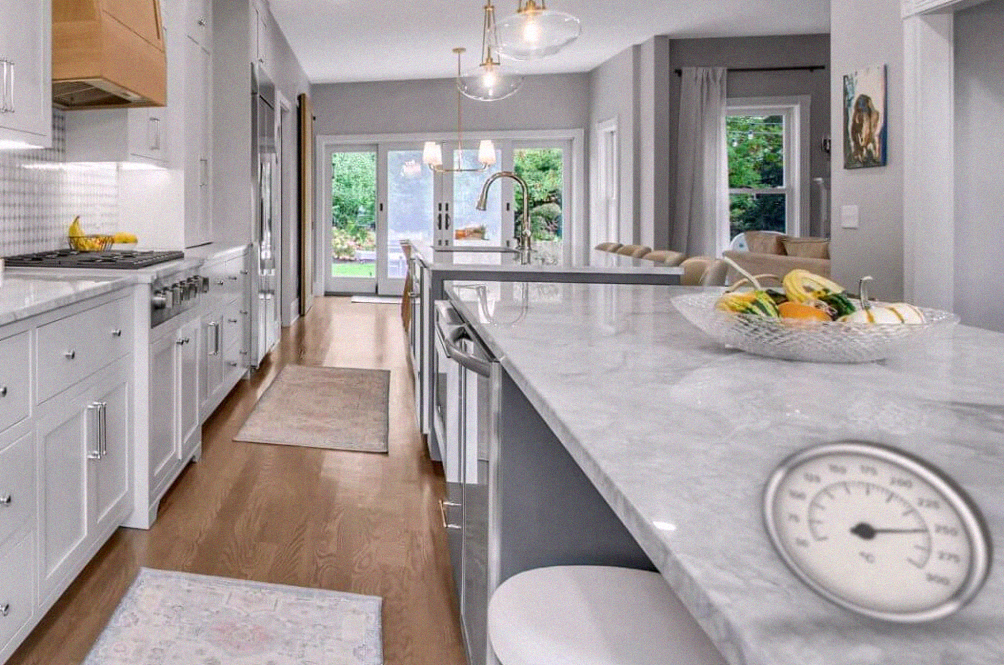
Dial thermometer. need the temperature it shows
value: 250 °C
